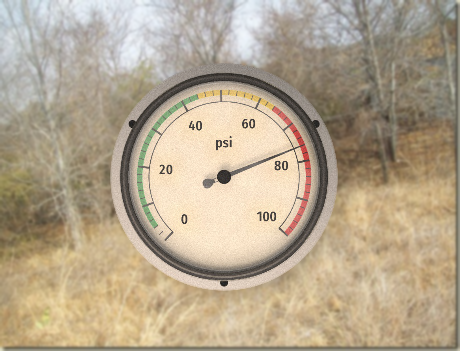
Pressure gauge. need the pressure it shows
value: 76 psi
